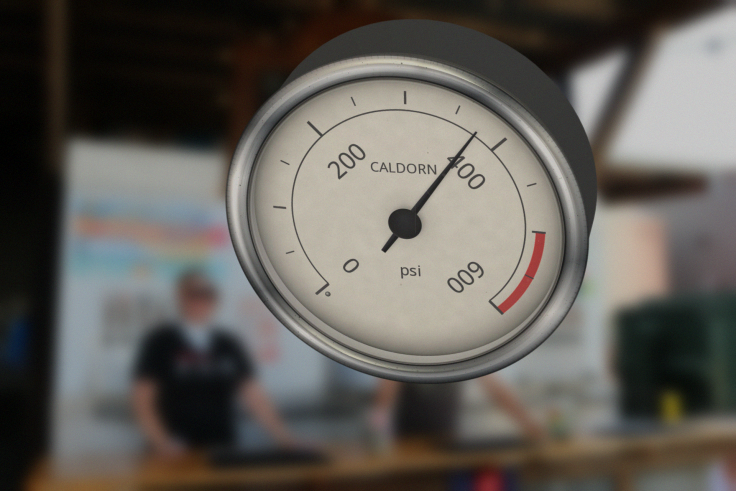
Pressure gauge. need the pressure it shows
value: 375 psi
